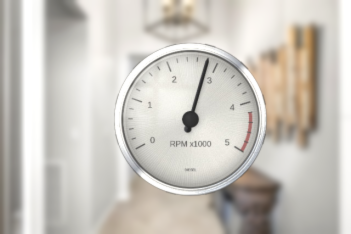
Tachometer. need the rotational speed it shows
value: 2800 rpm
